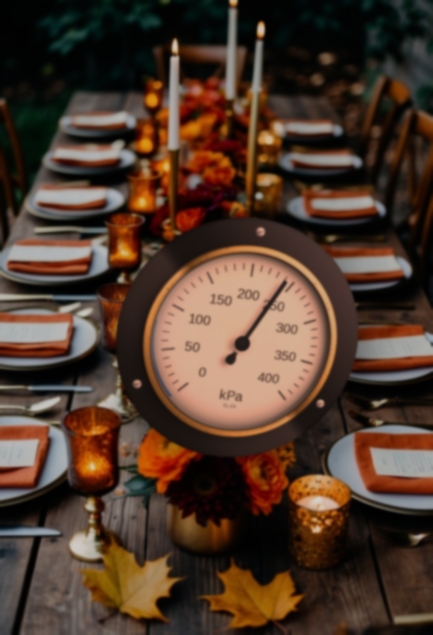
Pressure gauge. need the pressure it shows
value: 240 kPa
